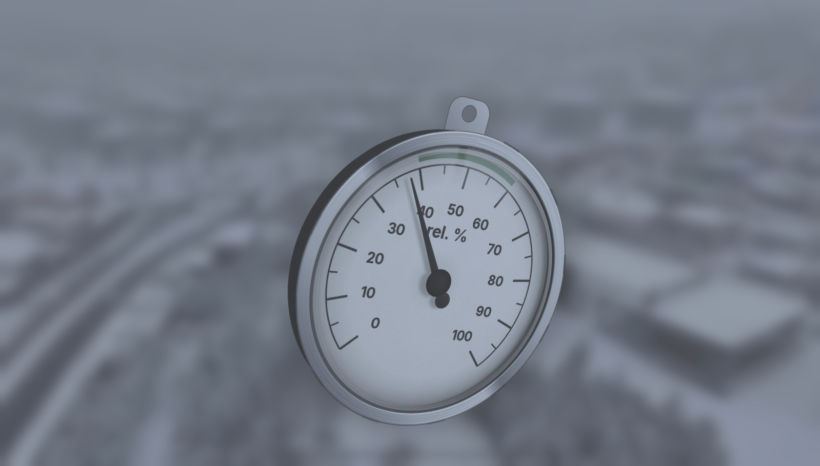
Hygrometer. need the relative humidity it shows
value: 37.5 %
